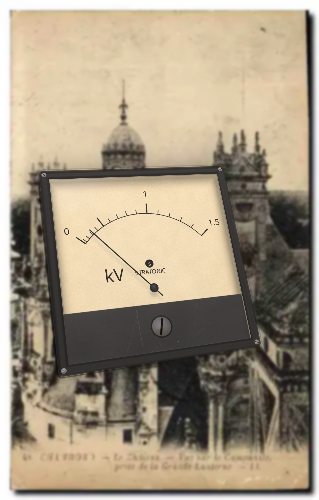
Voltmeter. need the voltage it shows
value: 0.3 kV
